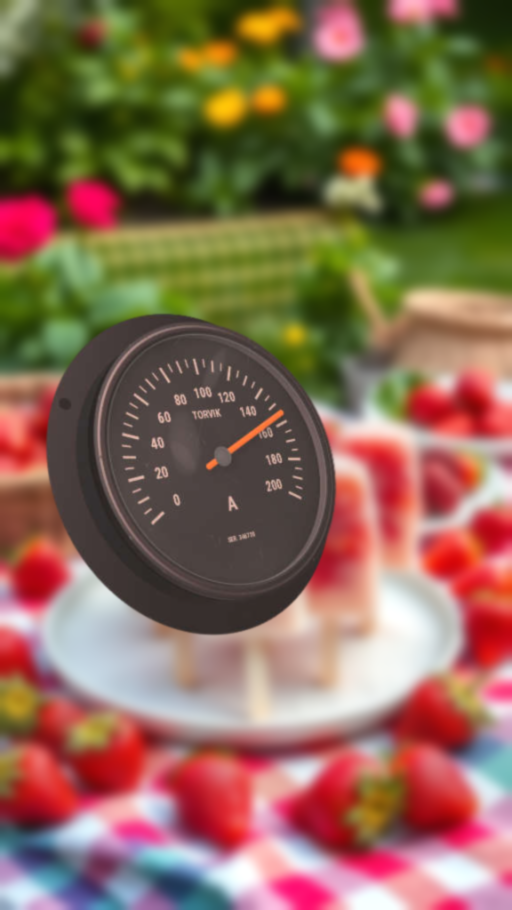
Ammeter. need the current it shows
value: 155 A
